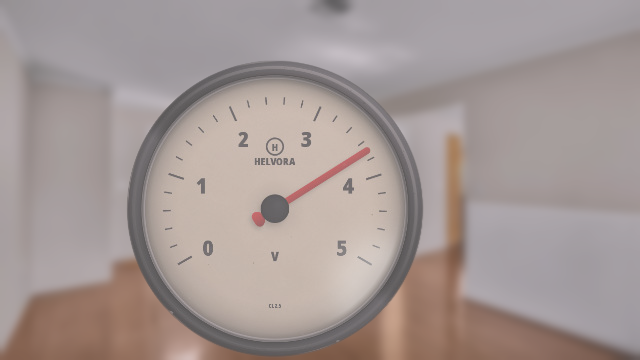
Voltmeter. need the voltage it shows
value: 3.7 V
